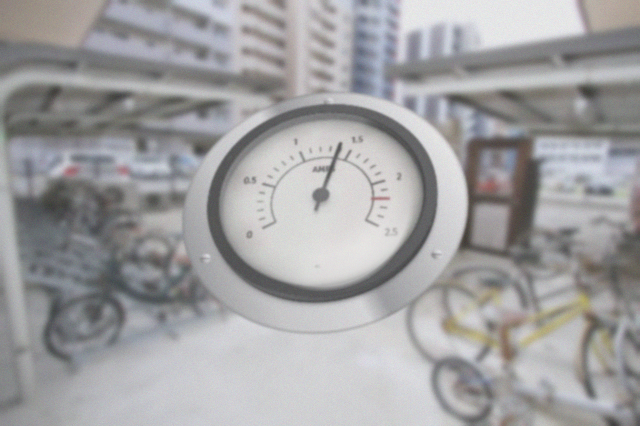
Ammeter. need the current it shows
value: 1.4 A
